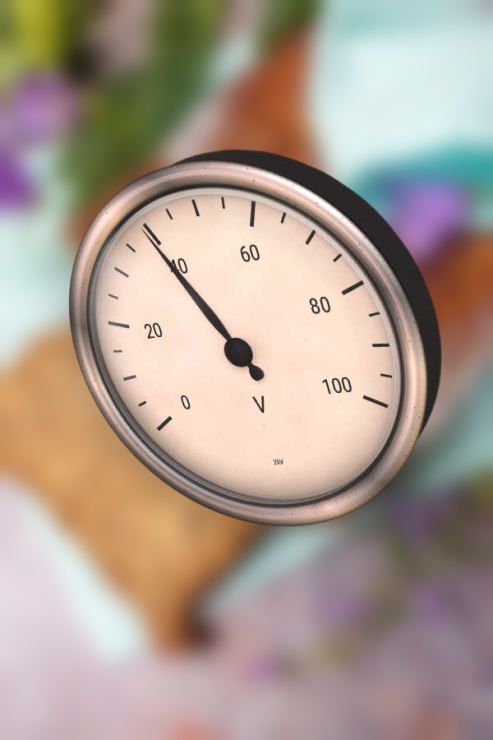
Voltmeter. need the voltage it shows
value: 40 V
